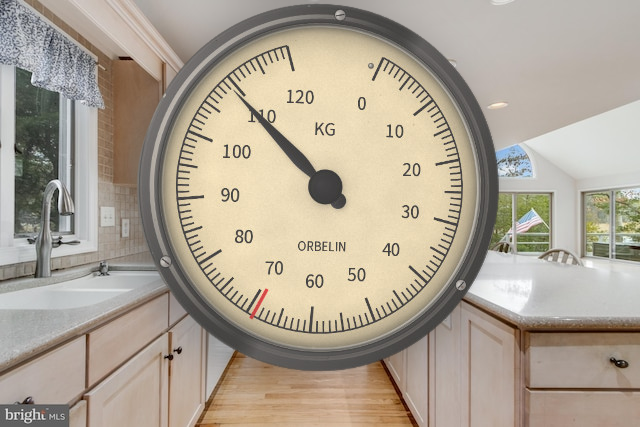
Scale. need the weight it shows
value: 109 kg
